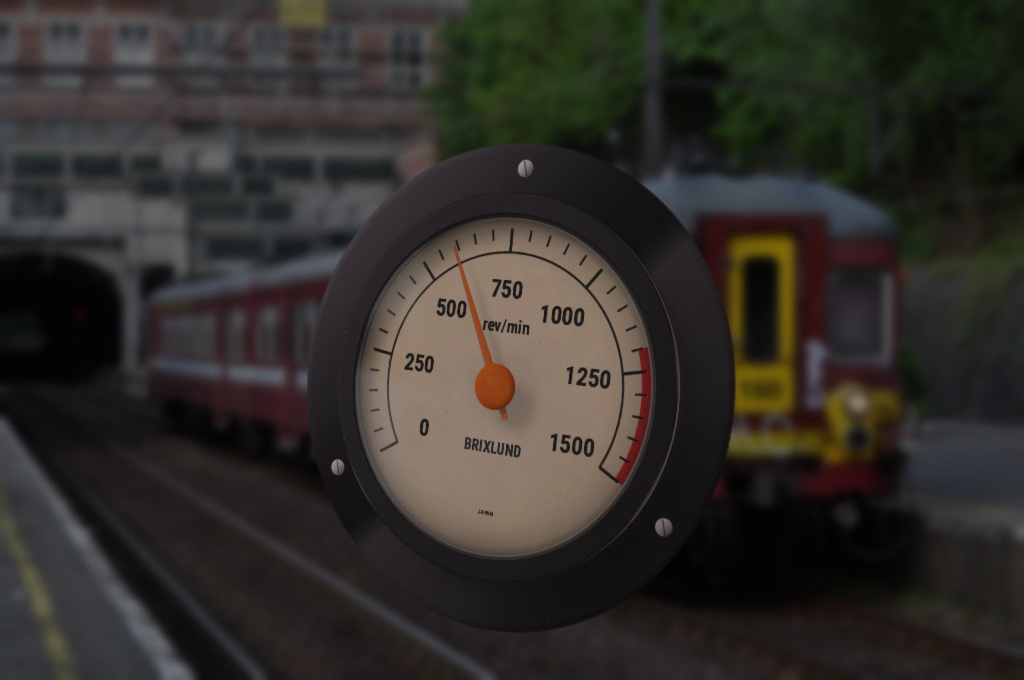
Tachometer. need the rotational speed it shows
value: 600 rpm
